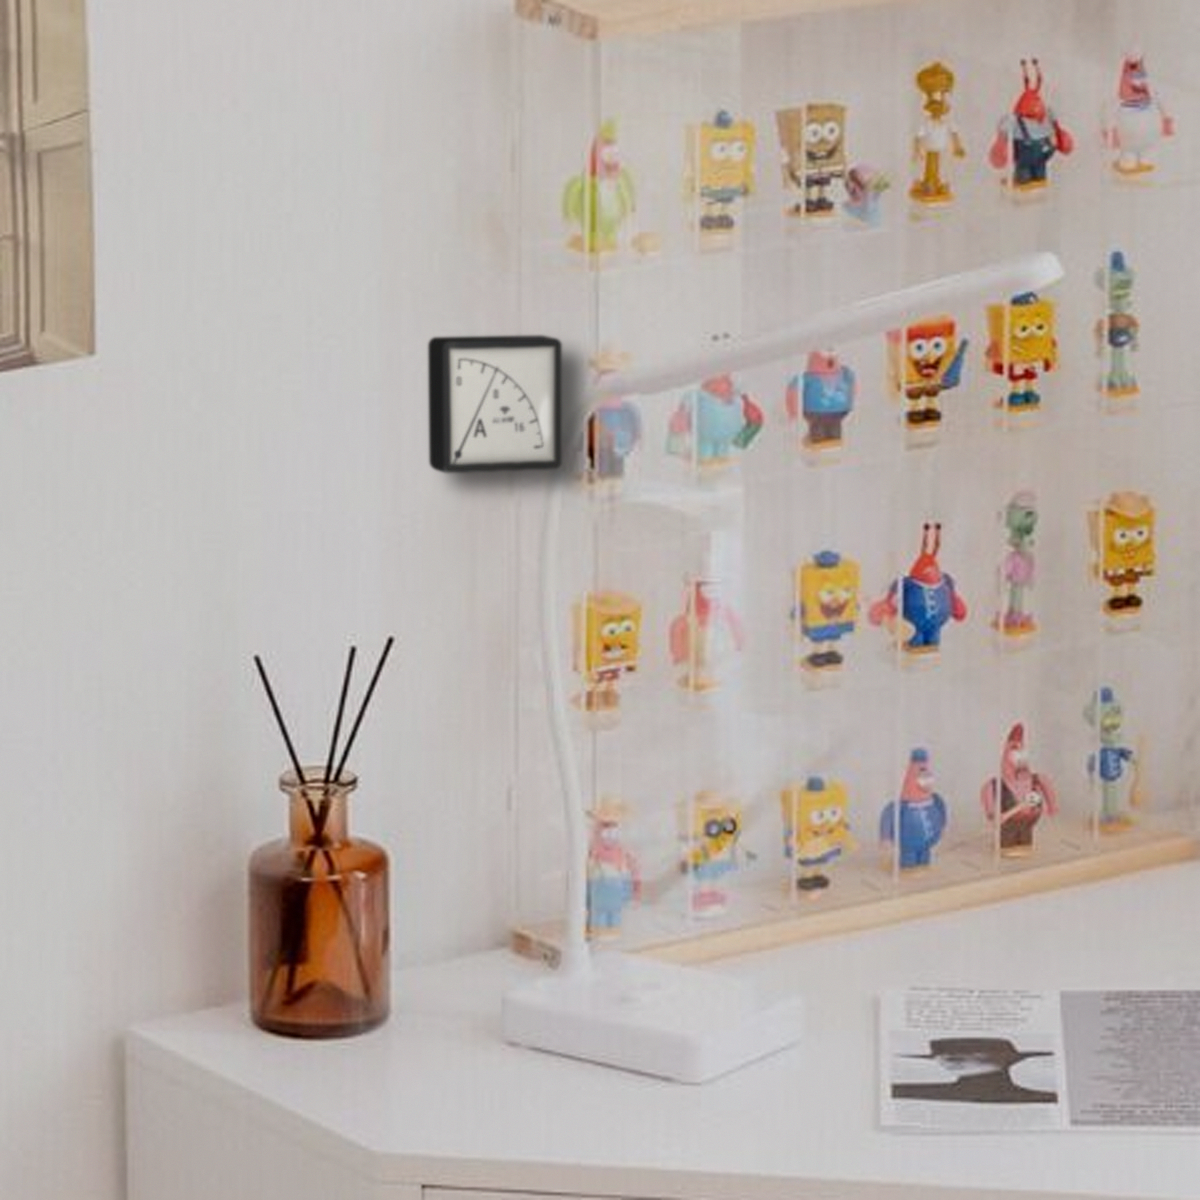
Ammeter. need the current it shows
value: 6 A
